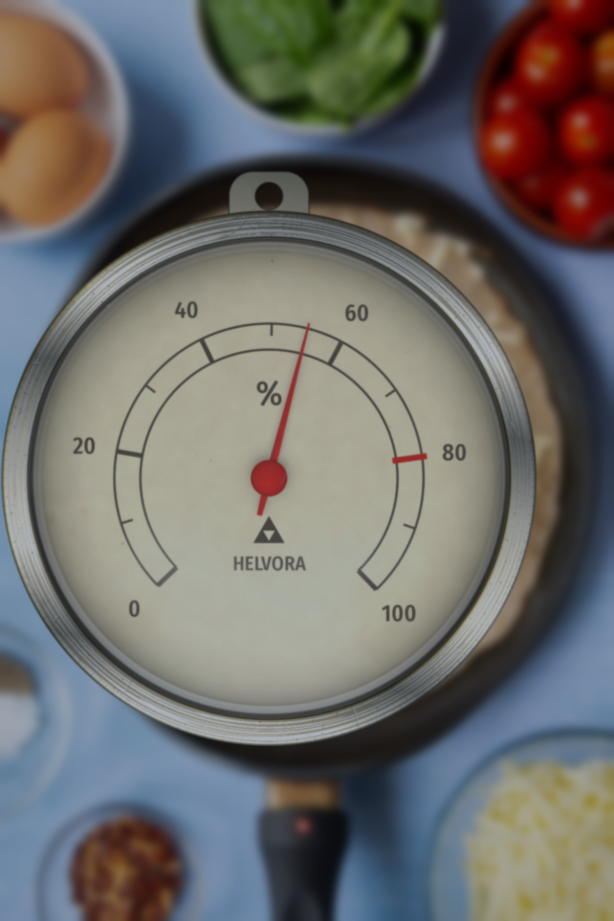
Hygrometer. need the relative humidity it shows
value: 55 %
